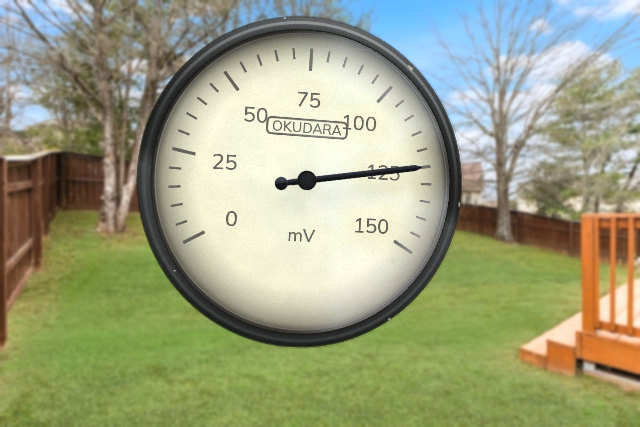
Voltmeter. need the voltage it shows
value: 125 mV
